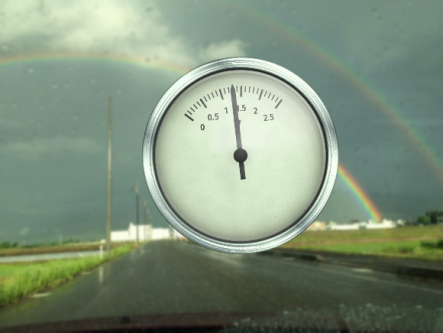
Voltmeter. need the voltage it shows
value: 1.3 V
